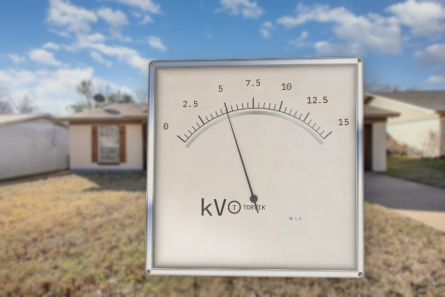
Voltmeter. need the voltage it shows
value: 5 kV
